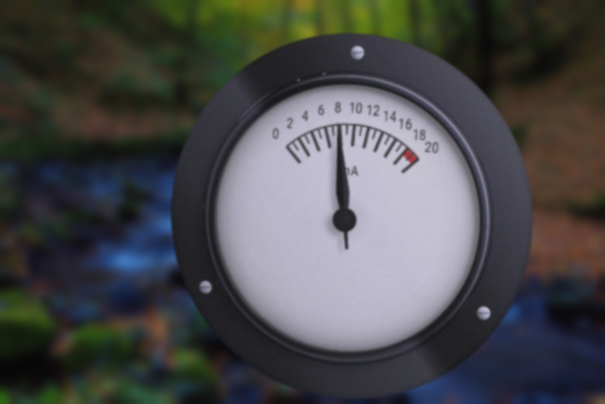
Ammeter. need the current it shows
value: 8 mA
